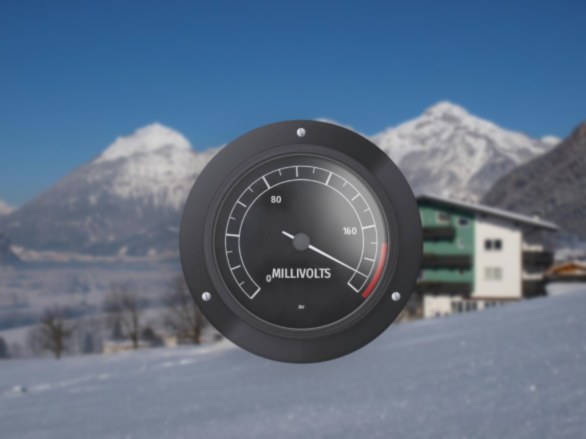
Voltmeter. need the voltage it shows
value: 190 mV
